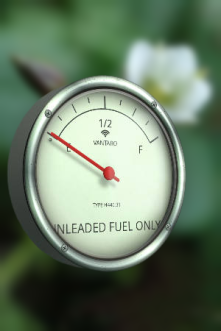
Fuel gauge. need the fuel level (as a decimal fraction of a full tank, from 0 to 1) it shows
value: 0
